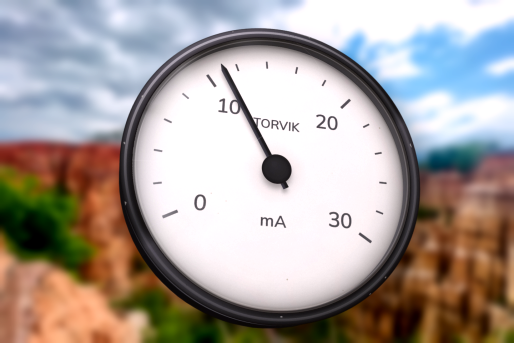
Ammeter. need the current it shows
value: 11 mA
